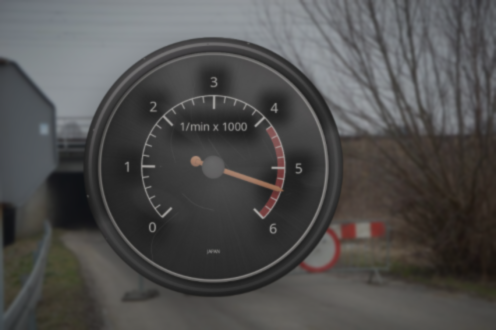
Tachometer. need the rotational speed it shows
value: 5400 rpm
